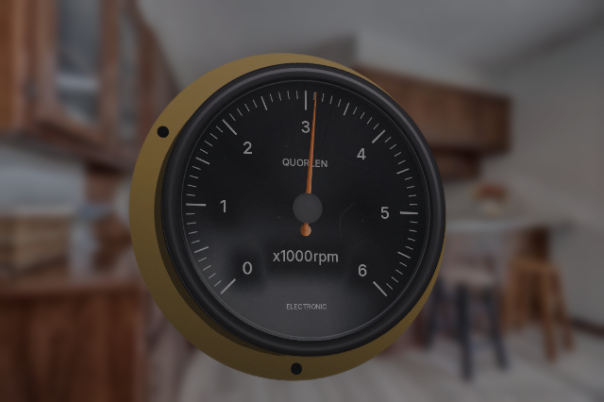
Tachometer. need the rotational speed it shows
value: 3100 rpm
